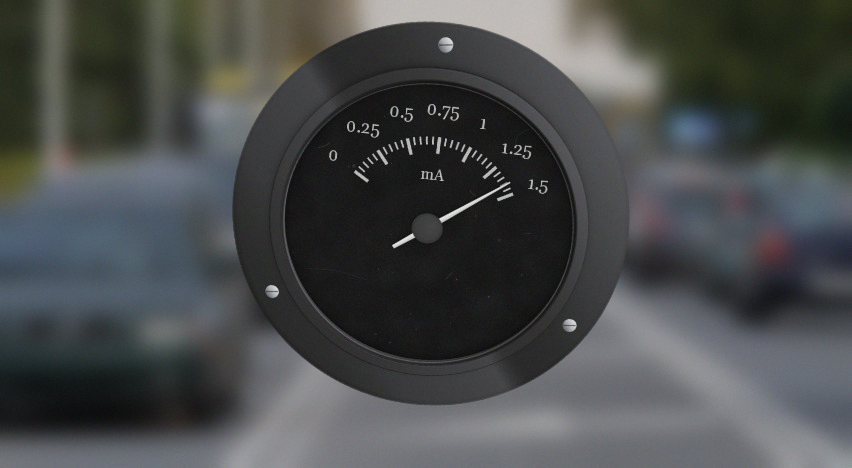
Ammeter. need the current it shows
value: 1.4 mA
